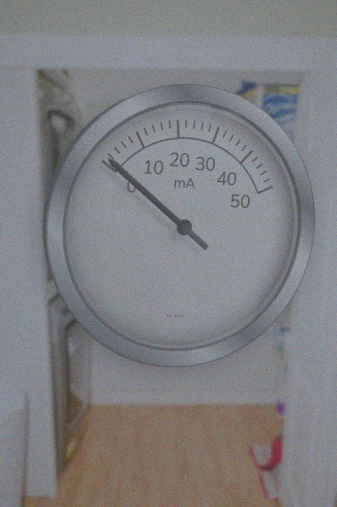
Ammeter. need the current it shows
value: 1 mA
